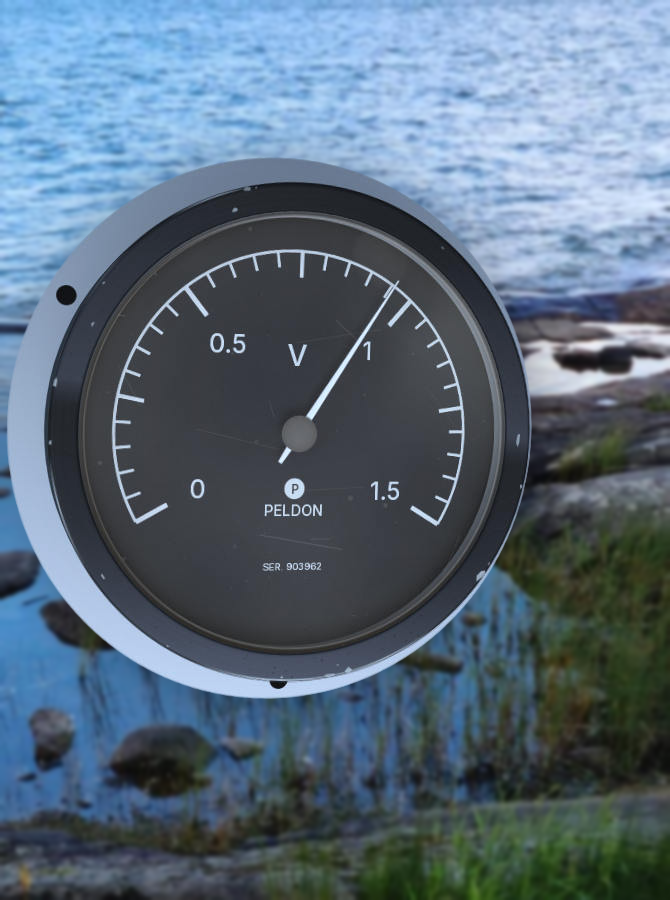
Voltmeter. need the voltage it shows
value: 0.95 V
